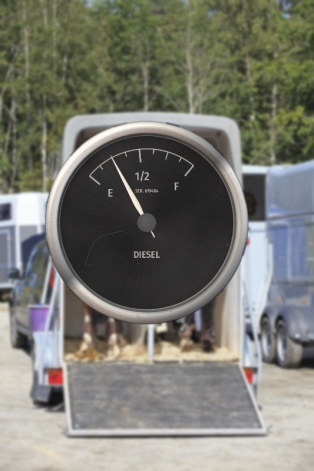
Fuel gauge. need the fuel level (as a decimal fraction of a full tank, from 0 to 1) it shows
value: 0.25
